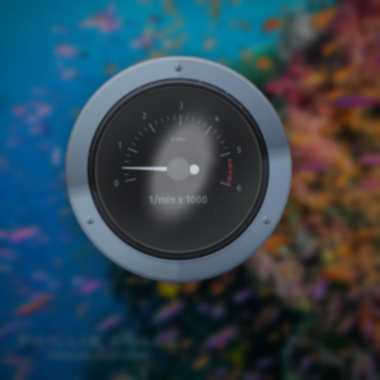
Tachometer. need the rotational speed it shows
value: 400 rpm
